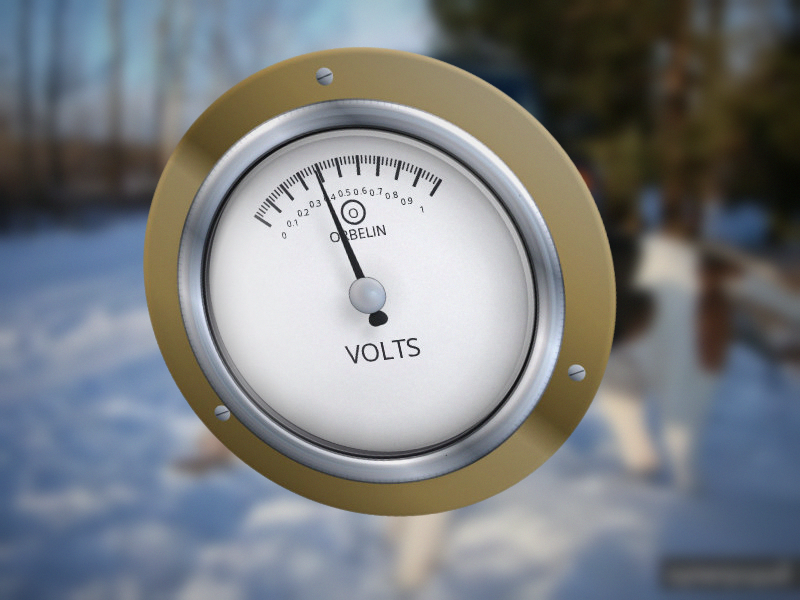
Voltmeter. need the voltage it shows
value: 0.4 V
